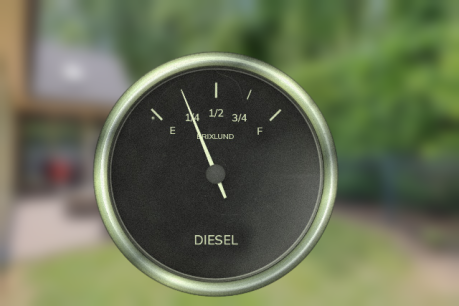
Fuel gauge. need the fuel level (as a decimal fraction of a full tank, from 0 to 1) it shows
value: 0.25
